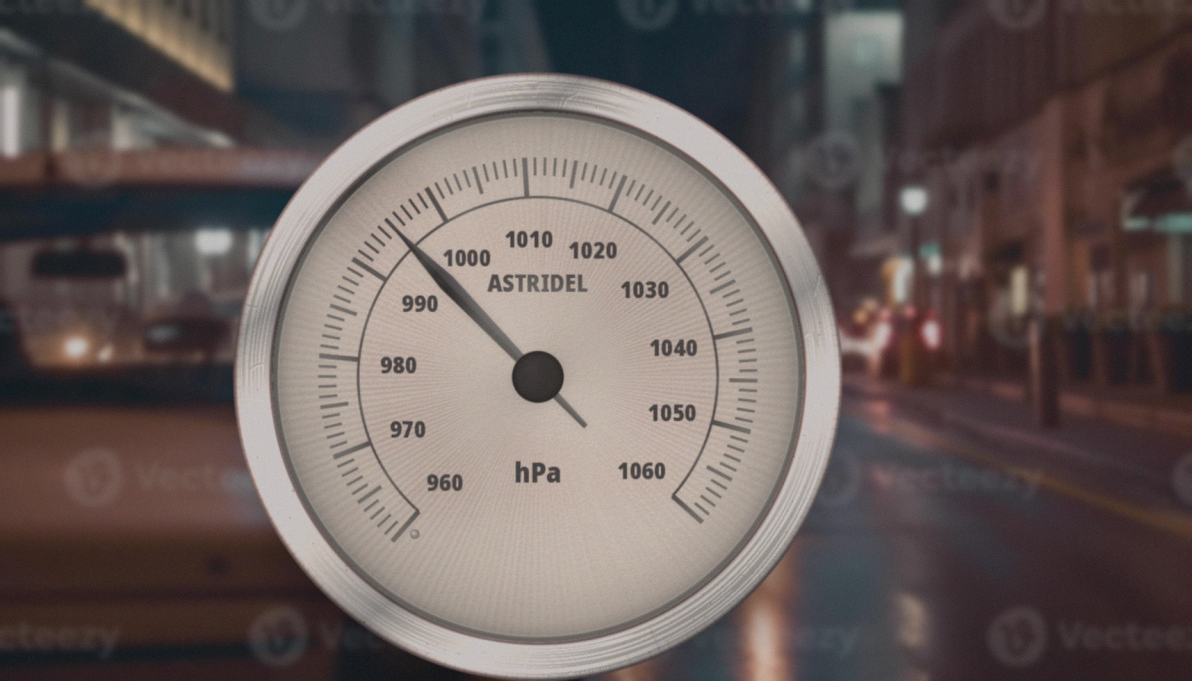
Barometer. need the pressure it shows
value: 995 hPa
